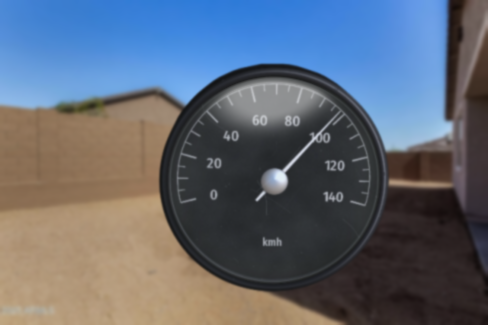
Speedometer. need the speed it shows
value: 97.5 km/h
